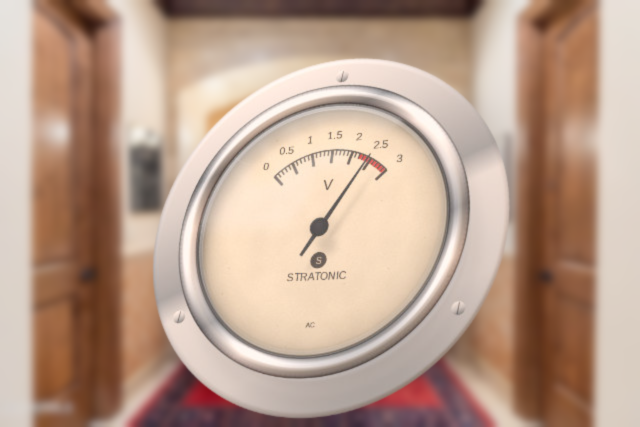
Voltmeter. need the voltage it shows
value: 2.5 V
